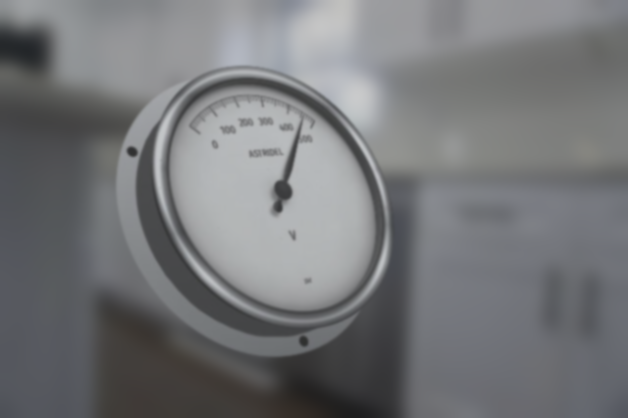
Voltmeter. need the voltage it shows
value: 450 V
